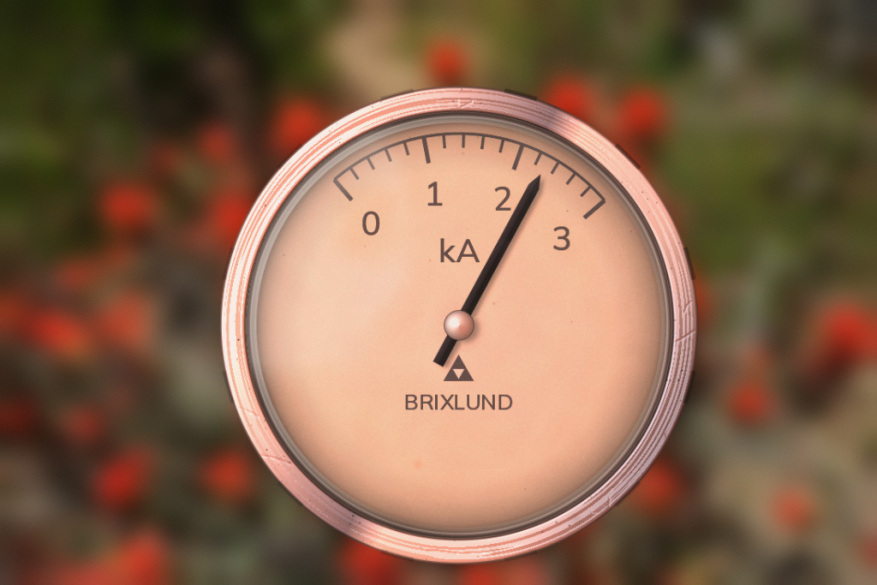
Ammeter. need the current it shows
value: 2.3 kA
